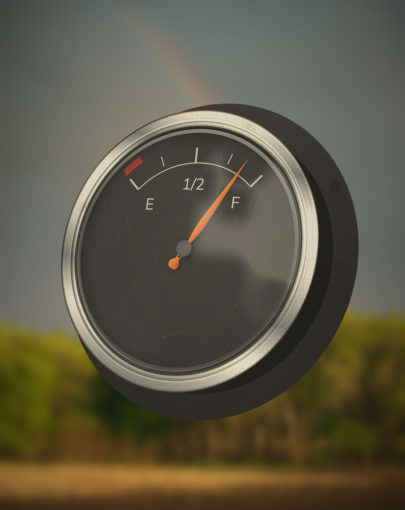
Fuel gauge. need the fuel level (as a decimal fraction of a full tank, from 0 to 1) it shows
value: 0.875
